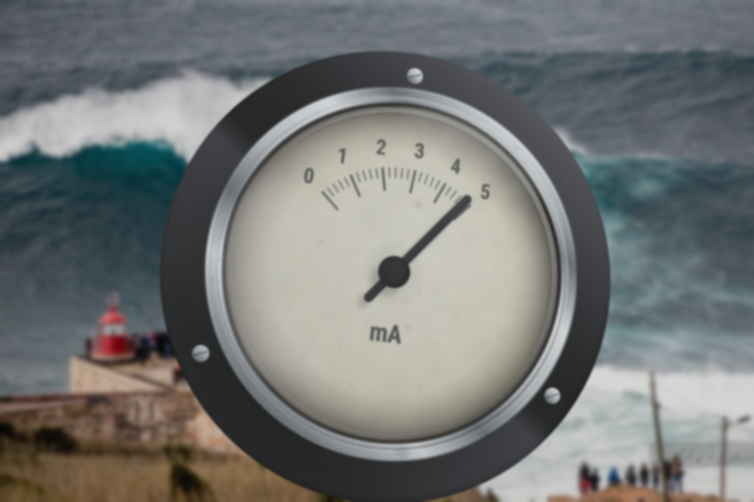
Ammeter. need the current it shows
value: 4.8 mA
